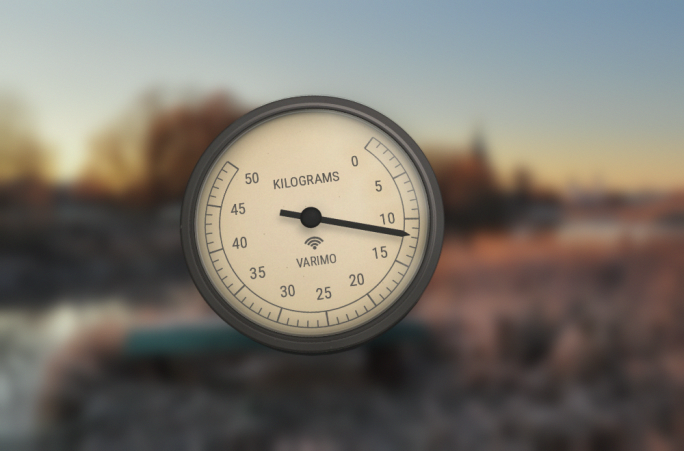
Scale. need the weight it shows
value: 12 kg
